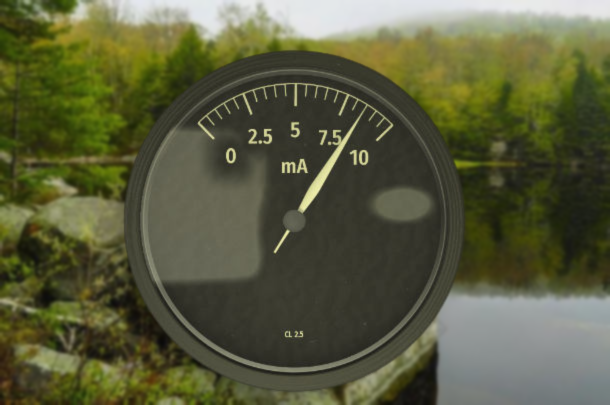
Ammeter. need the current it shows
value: 8.5 mA
